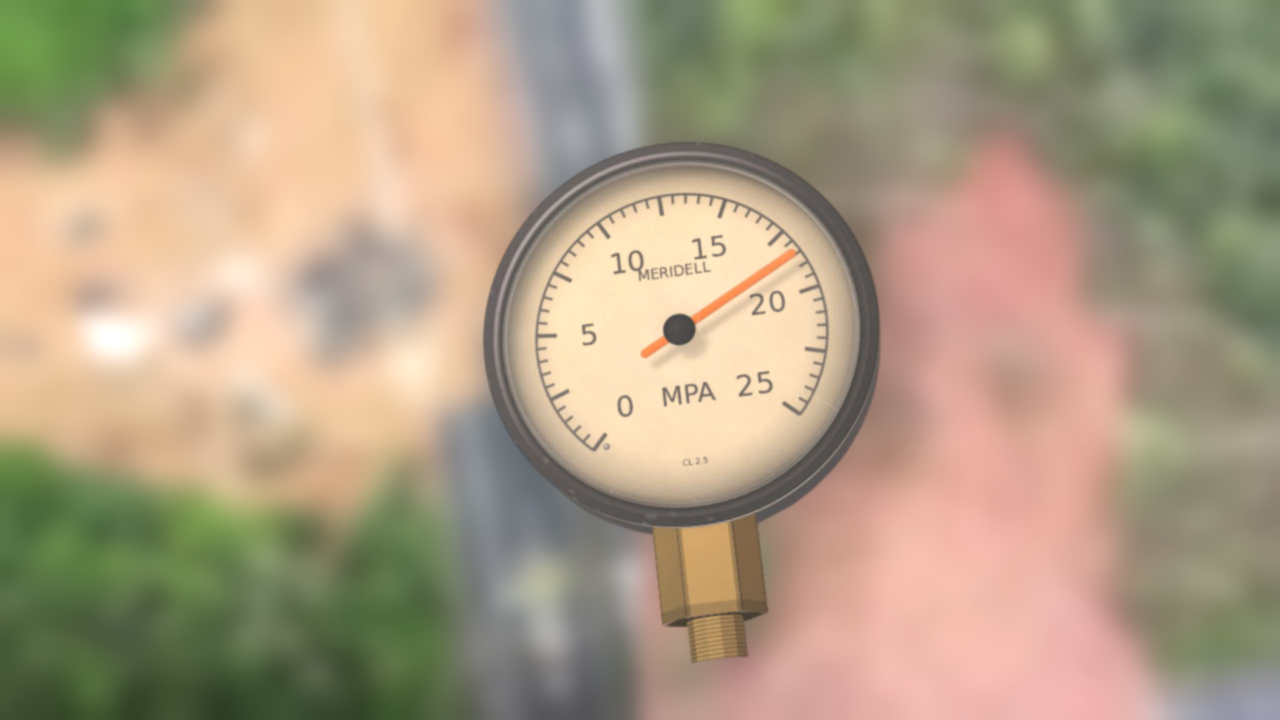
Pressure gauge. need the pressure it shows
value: 18.5 MPa
